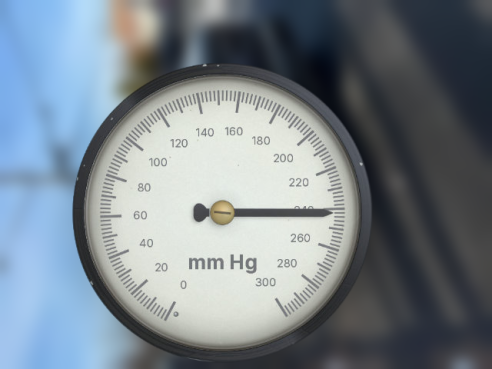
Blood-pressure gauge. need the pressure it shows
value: 242 mmHg
